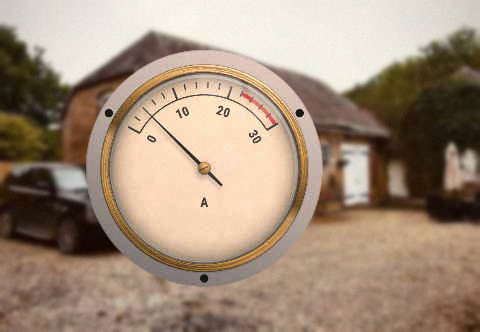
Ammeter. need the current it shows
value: 4 A
